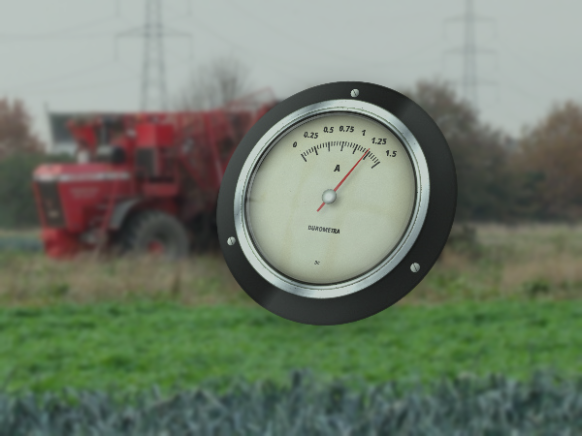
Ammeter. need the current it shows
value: 1.25 A
